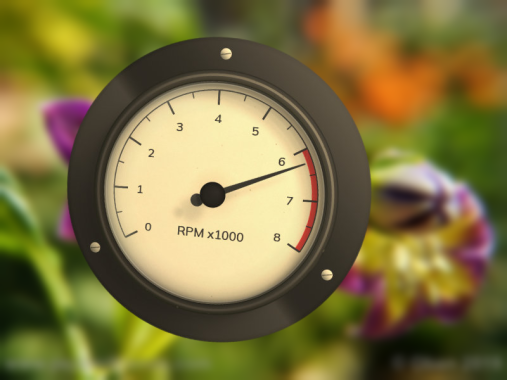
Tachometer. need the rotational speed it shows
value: 6250 rpm
